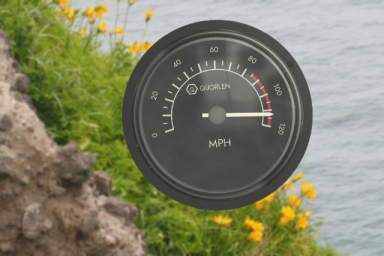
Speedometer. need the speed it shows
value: 112.5 mph
